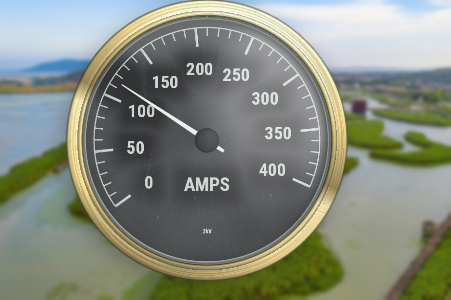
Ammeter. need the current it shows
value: 115 A
